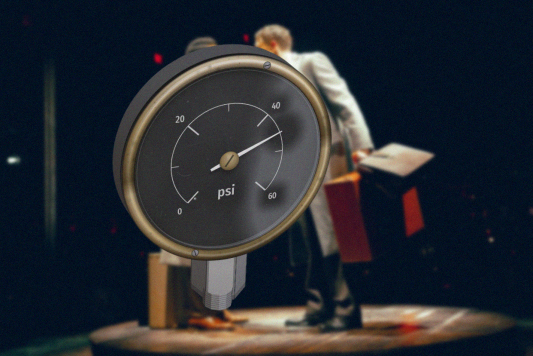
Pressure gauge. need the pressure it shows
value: 45 psi
